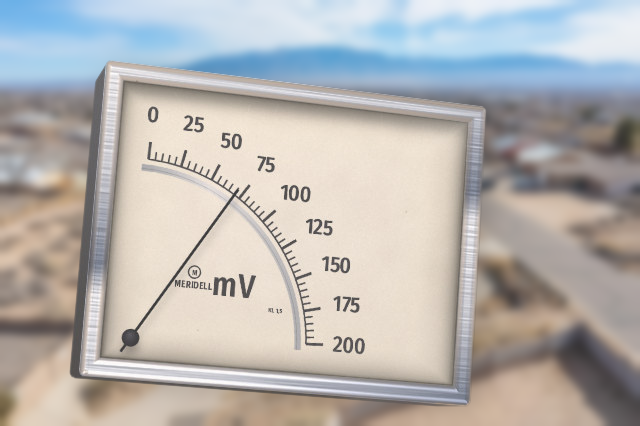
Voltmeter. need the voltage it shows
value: 70 mV
